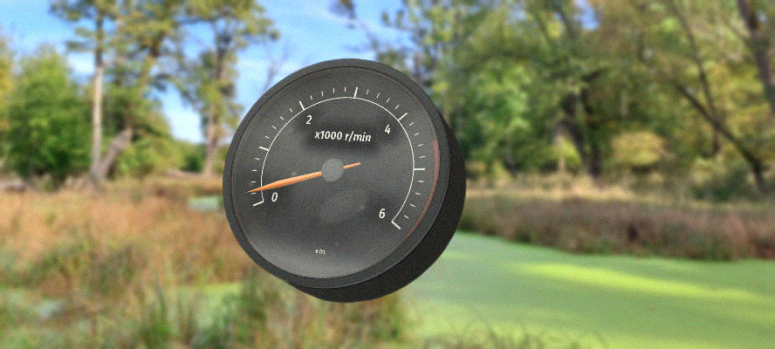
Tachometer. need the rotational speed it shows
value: 200 rpm
